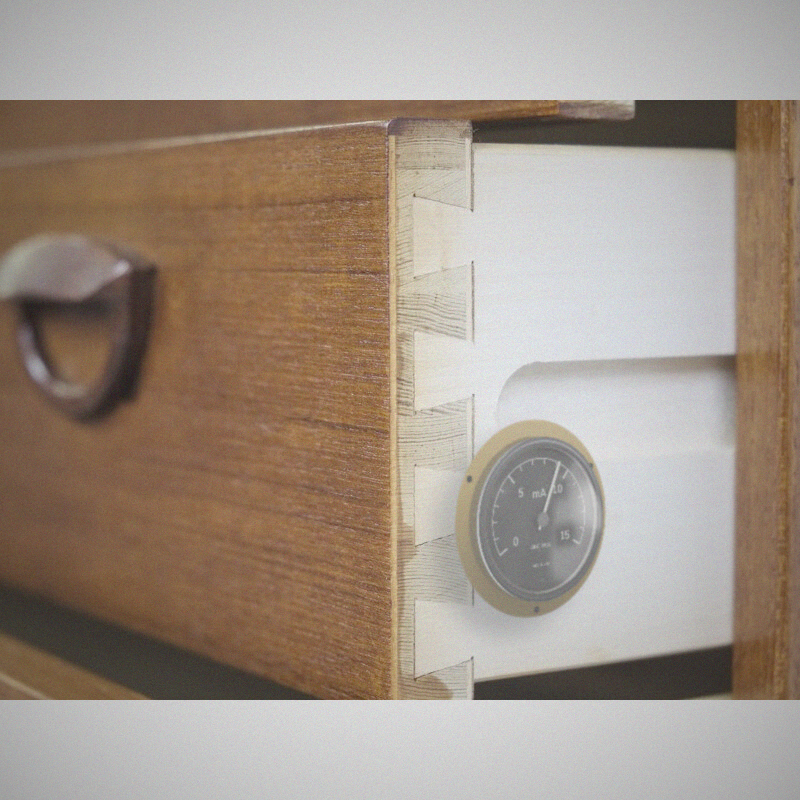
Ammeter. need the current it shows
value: 9 mA
